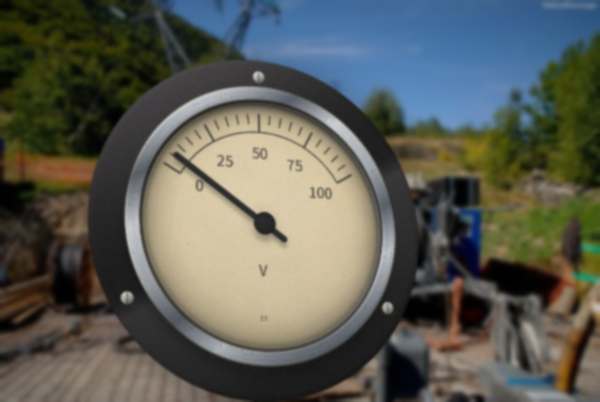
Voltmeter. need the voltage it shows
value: 5 V
